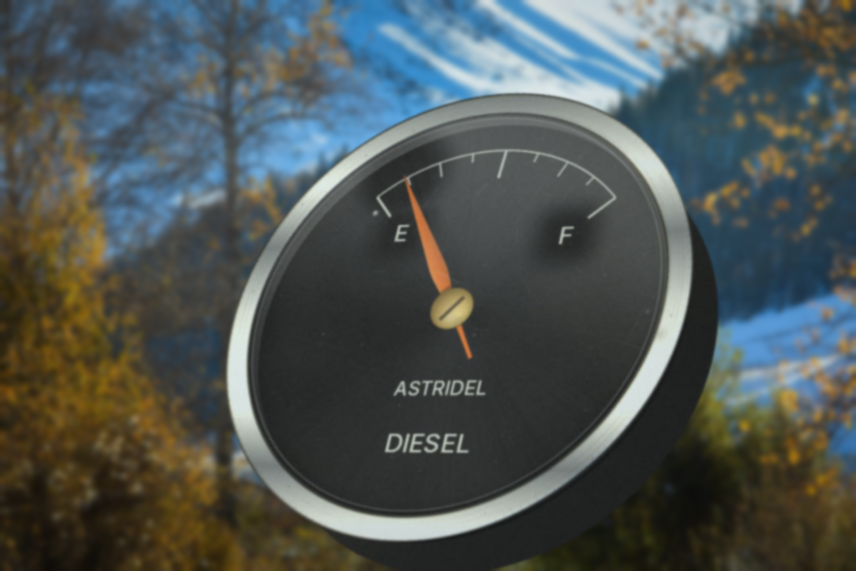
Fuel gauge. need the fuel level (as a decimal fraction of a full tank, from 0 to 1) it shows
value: 0.125
